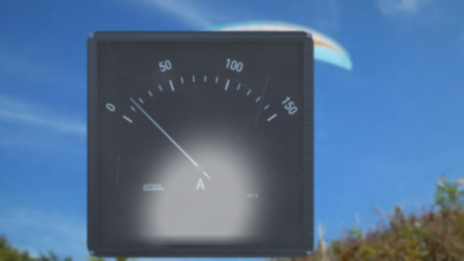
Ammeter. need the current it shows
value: 15 A
